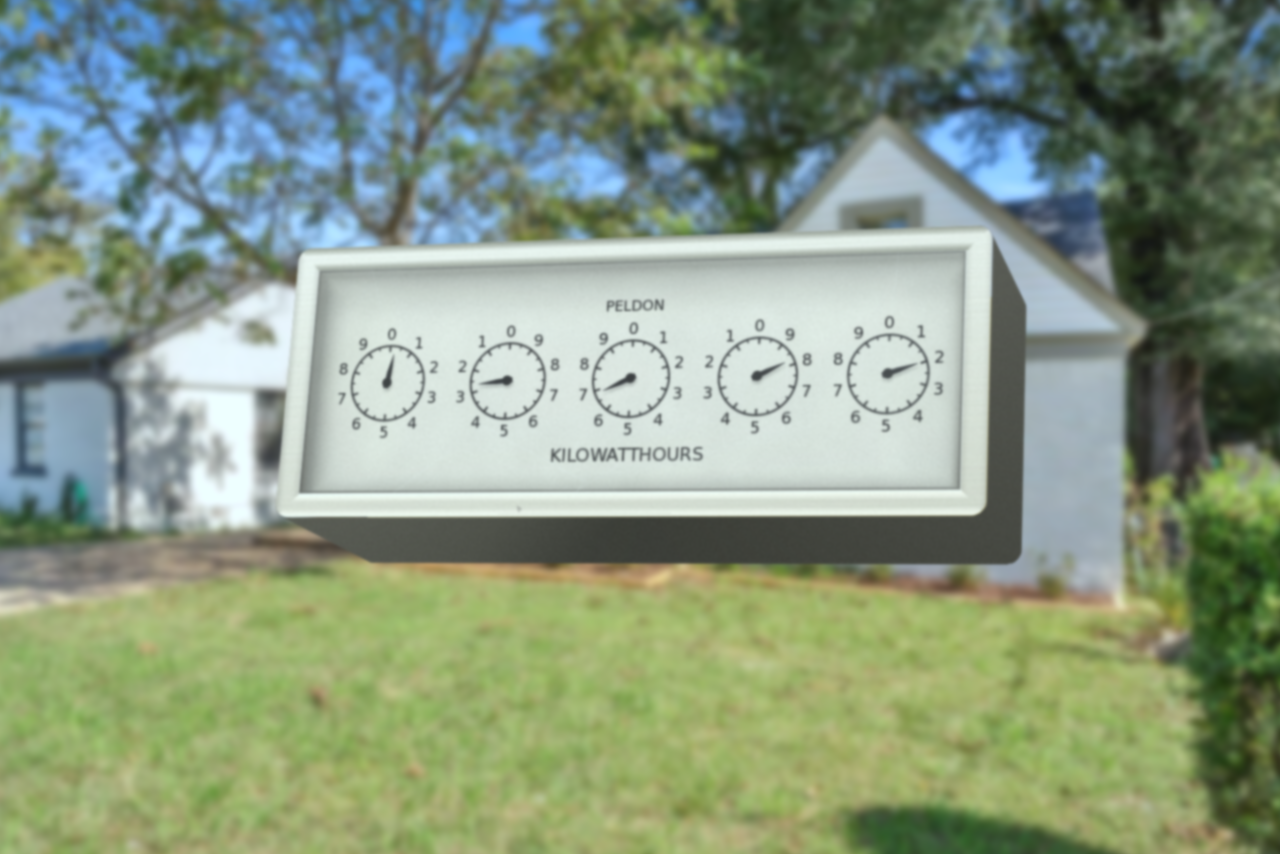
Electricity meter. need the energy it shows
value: 2682 kWh
